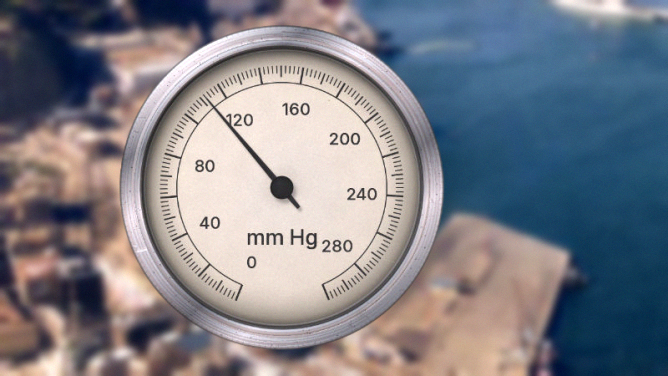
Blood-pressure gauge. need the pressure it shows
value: 112 mmHg
